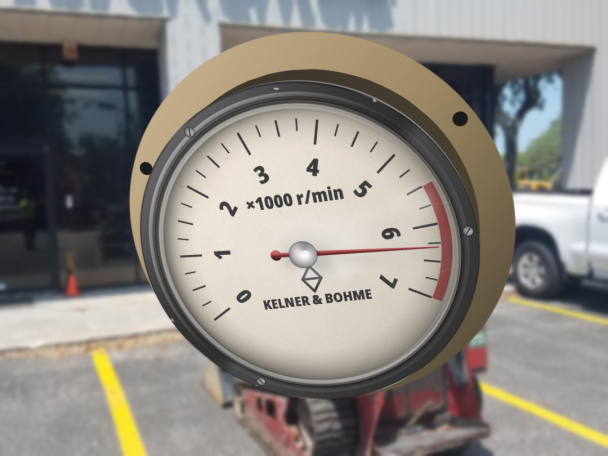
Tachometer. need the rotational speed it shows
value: 6250 rpm
